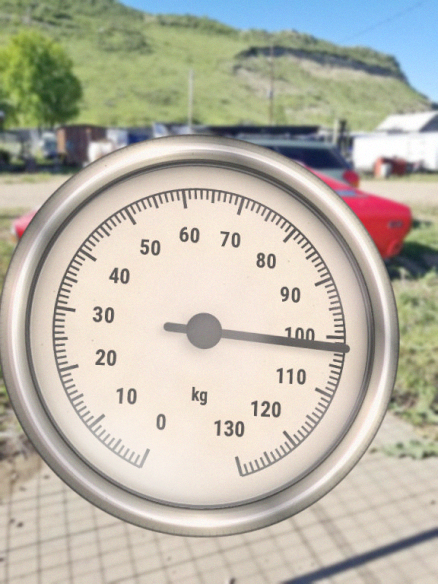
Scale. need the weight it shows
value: 102 kg
